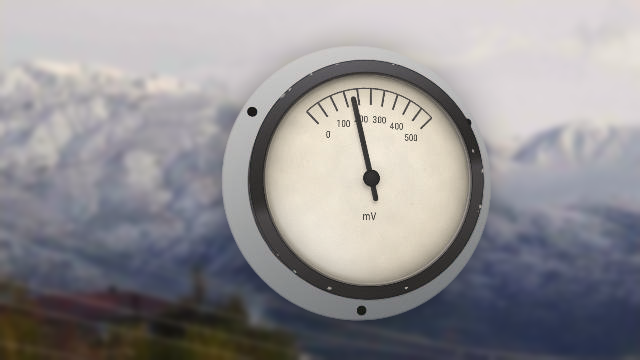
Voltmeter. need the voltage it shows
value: 175 mV
